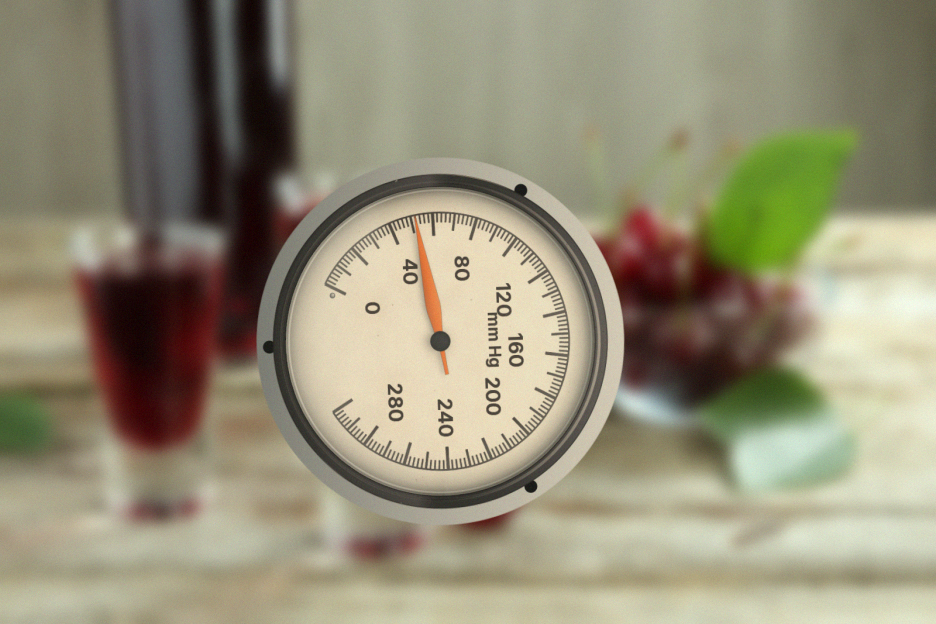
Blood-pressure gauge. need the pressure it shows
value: 52 mmHg
